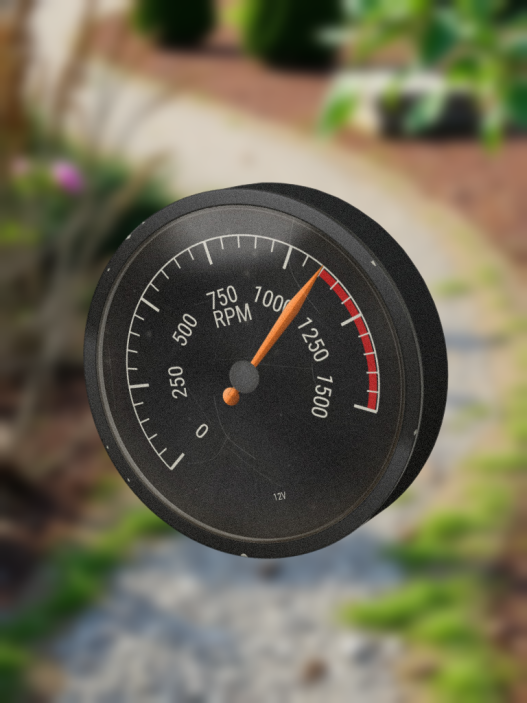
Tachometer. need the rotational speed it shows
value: 1100 rpm
